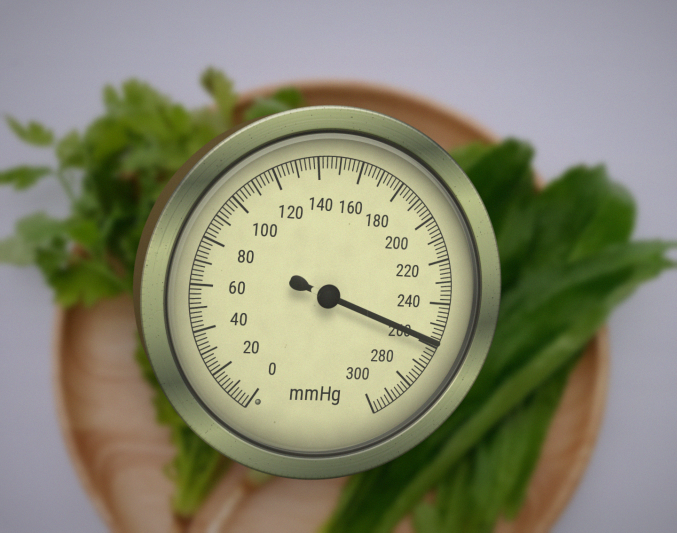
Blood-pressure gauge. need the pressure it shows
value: 258 mmHg
